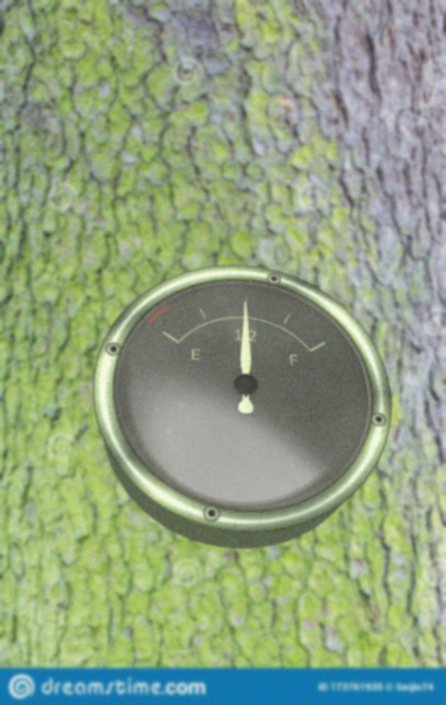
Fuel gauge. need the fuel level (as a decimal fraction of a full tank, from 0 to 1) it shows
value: 0.5
